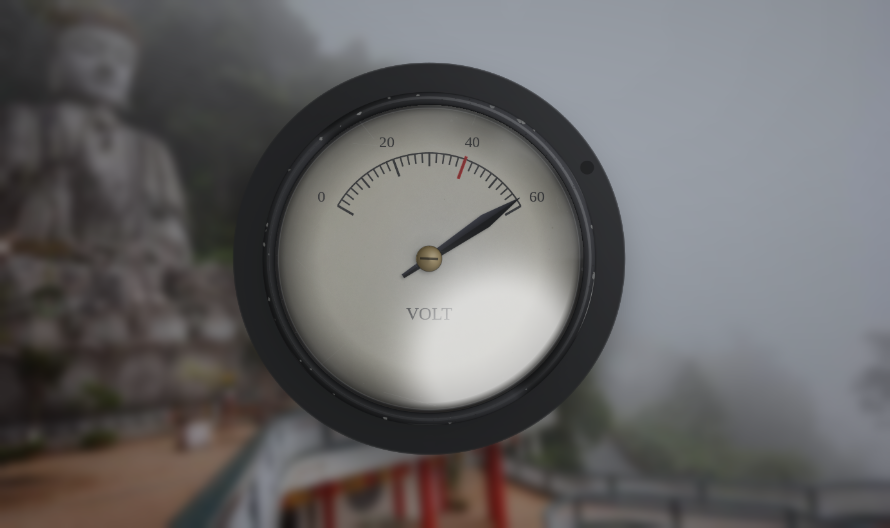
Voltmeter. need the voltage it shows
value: 58 V
